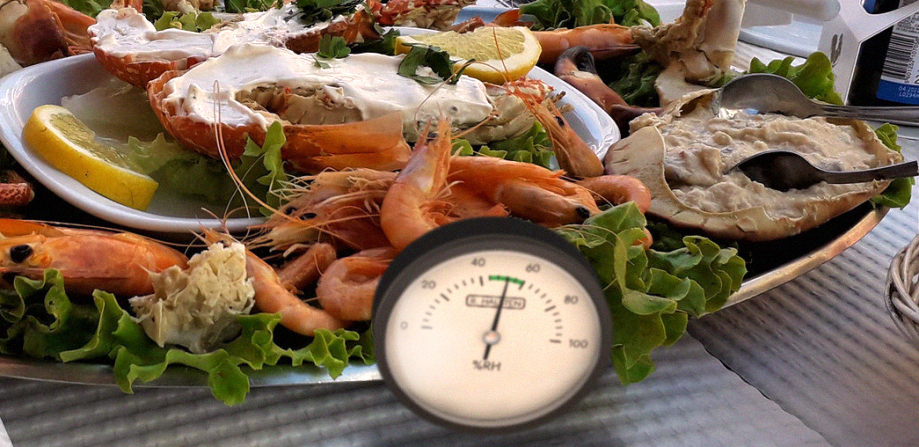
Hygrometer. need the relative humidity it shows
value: 52 %
